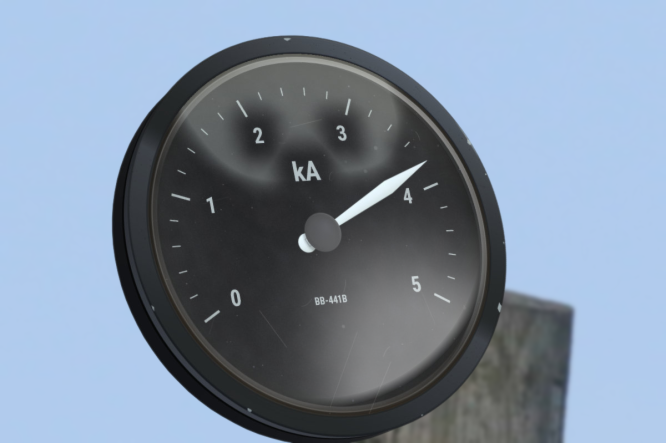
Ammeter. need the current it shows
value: 3.8 kA
